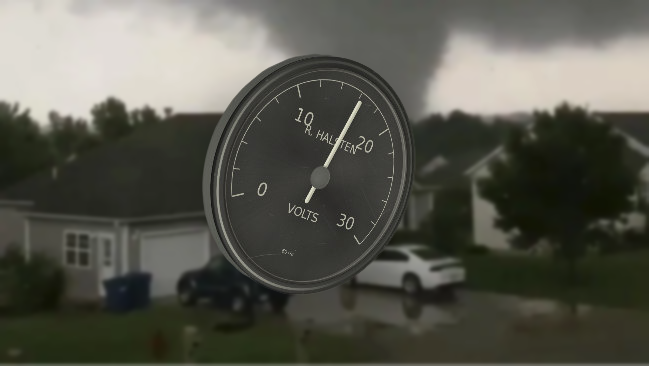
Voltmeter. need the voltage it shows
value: 16 V
